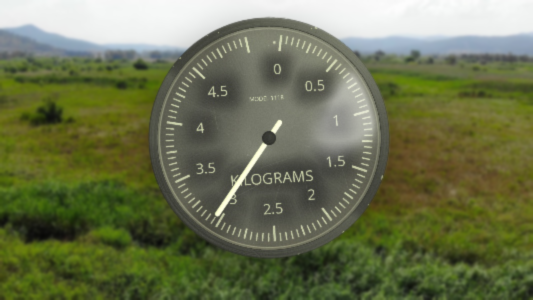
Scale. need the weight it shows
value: 3.05 kg
